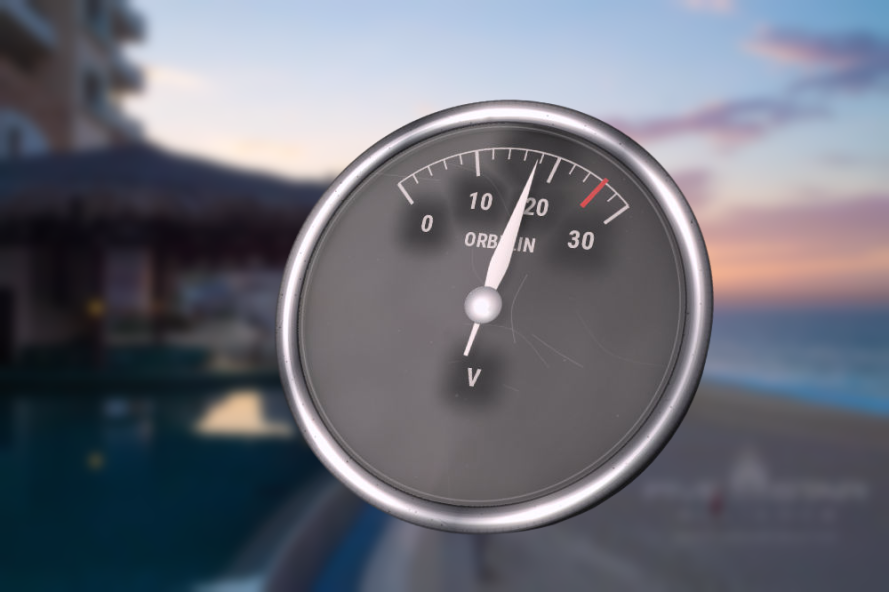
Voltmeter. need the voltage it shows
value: 18 V
